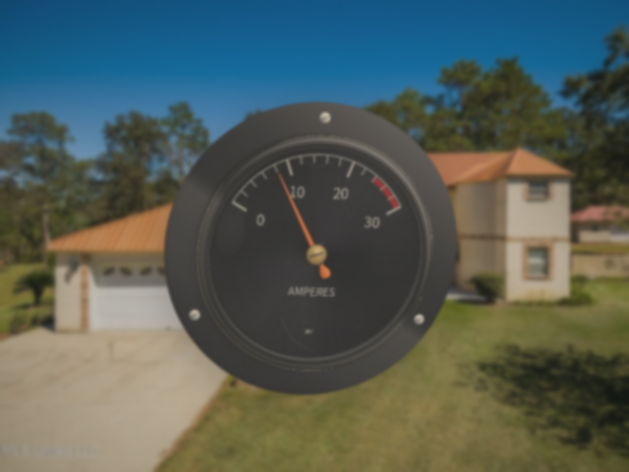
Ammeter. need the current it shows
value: 8 A
